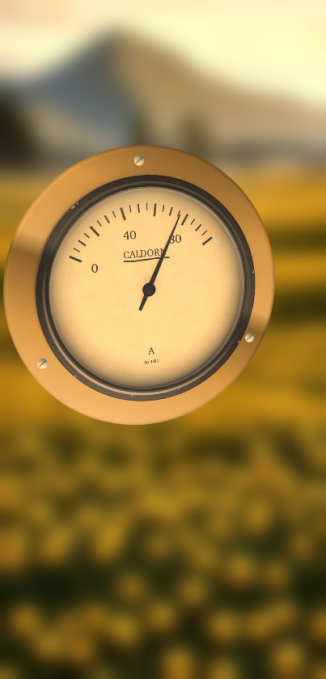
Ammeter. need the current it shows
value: 75 A
